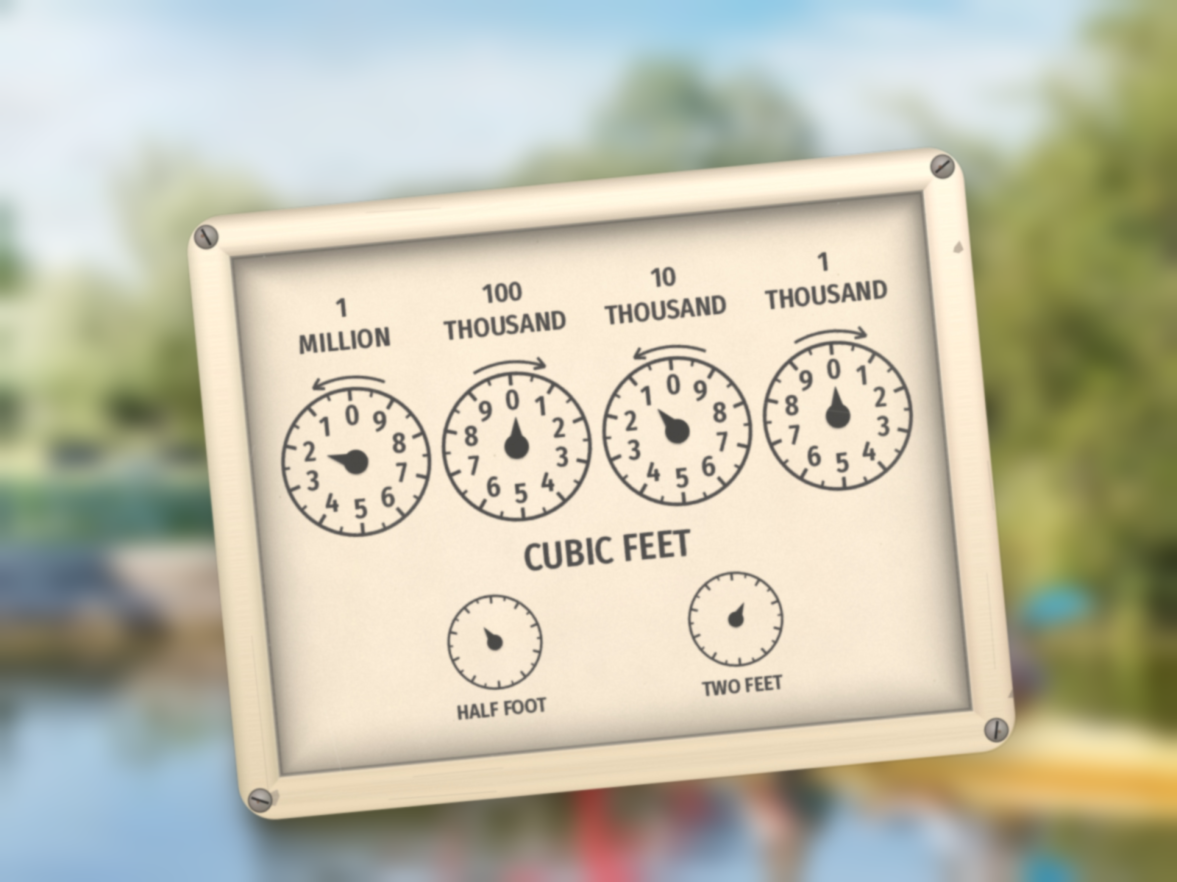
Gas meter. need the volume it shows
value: 201000 ft³
